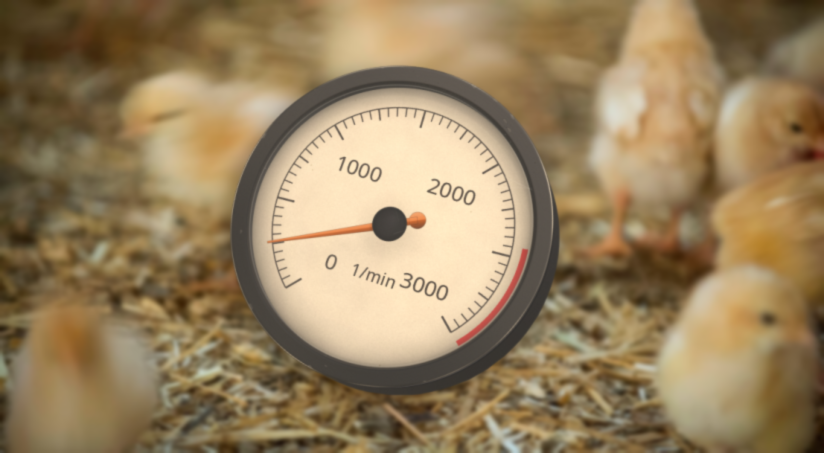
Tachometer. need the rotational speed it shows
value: 250 rpm
